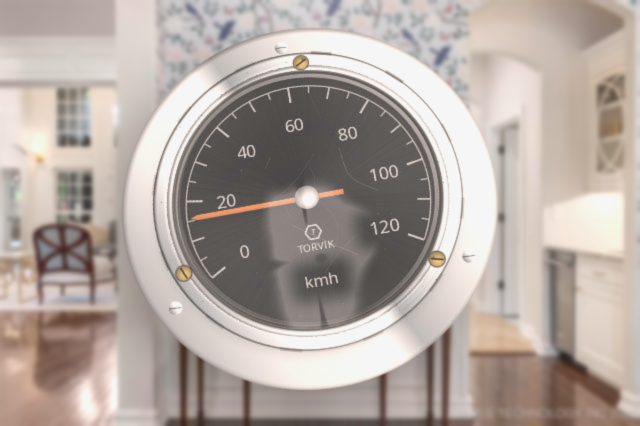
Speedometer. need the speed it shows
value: 15 km/h
